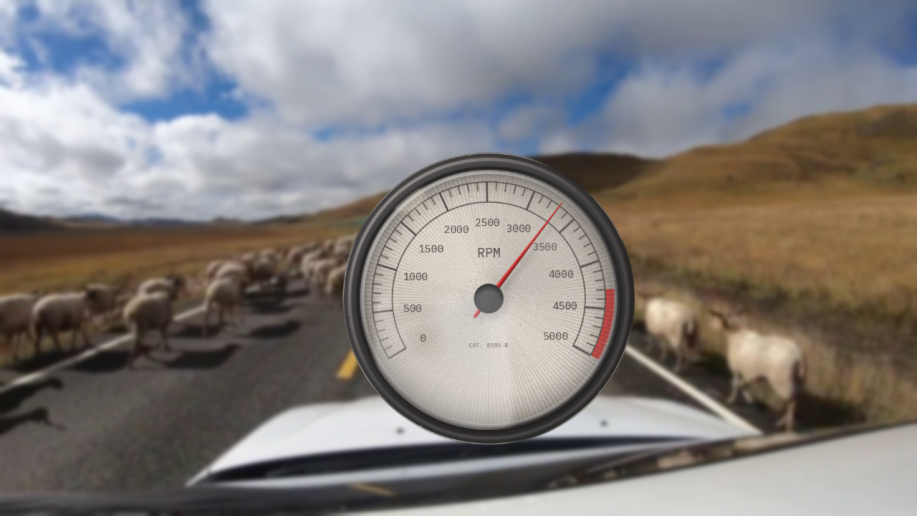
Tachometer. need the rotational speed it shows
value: 3300 rpm
